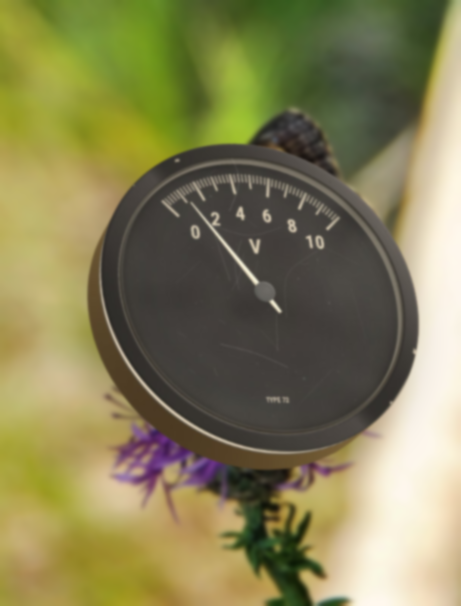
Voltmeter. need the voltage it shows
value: 1 V
